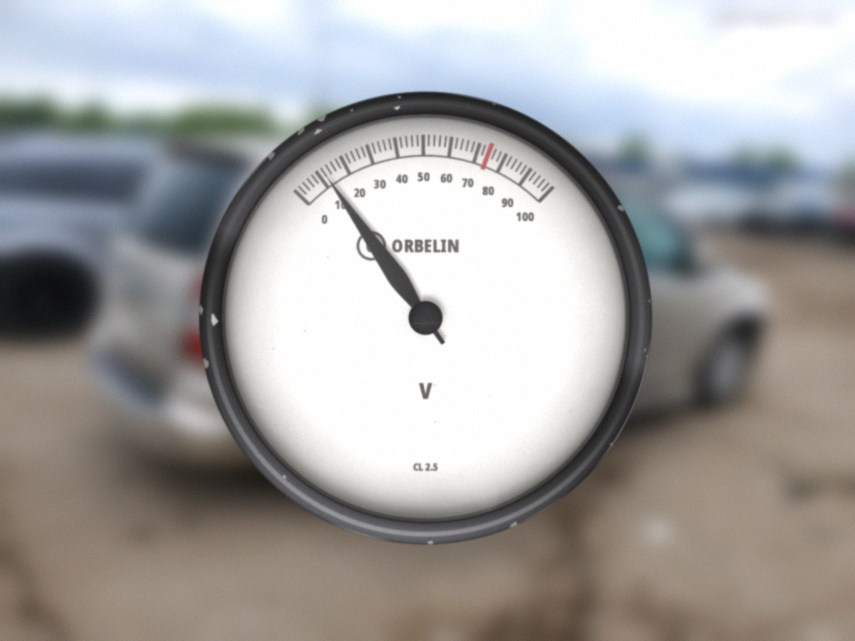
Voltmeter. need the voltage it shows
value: 12 V
